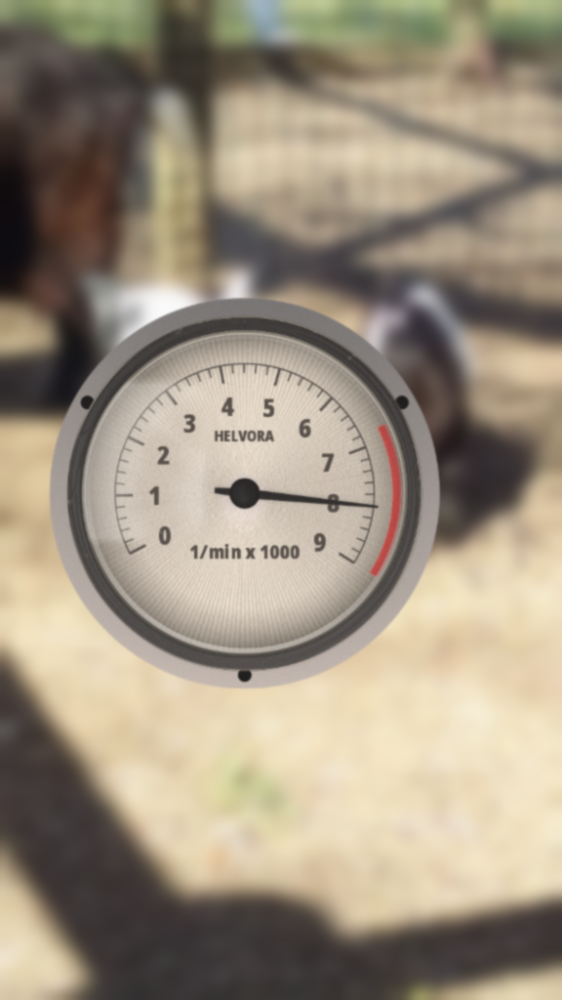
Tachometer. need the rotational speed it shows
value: 8000 rpm
